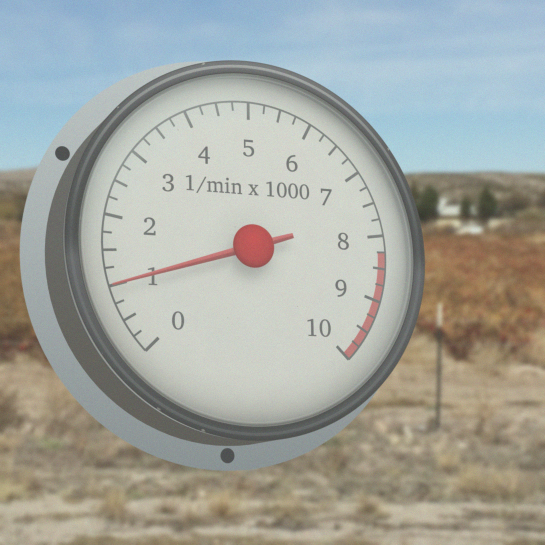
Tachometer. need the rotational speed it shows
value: 1000 rpm
